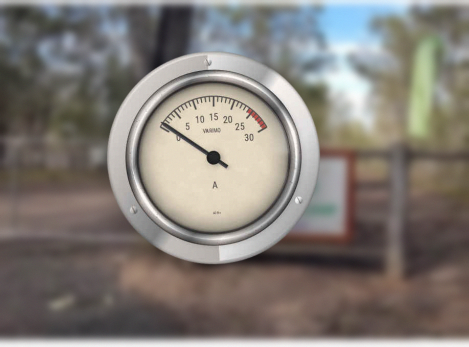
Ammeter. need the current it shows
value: 1 A
